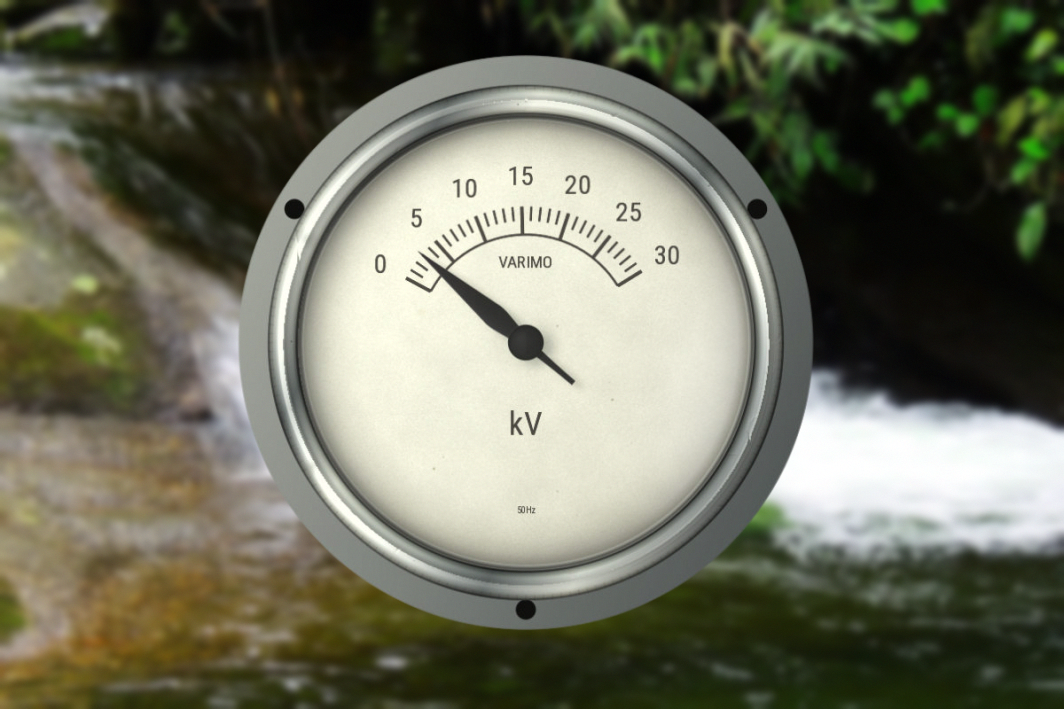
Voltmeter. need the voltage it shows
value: 3 kV
